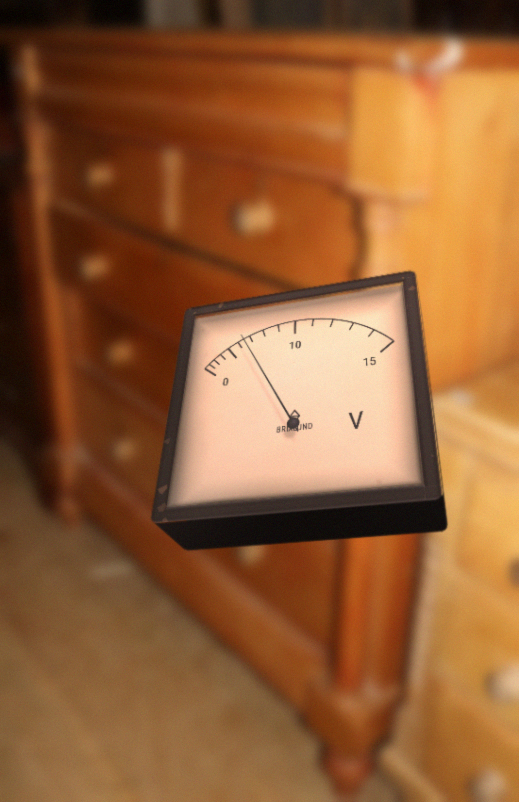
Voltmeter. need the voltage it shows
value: 6.5 V
